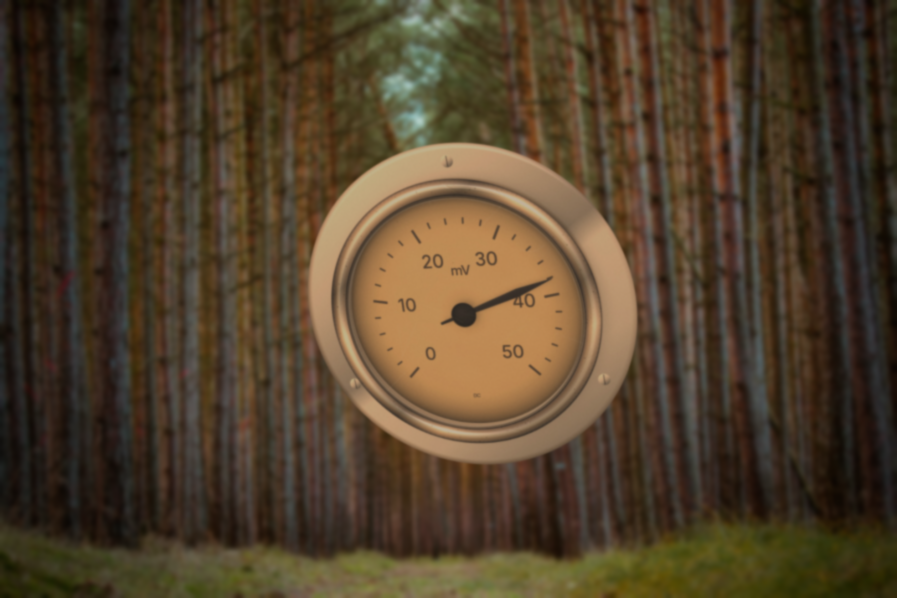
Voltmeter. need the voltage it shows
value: 38 mV
